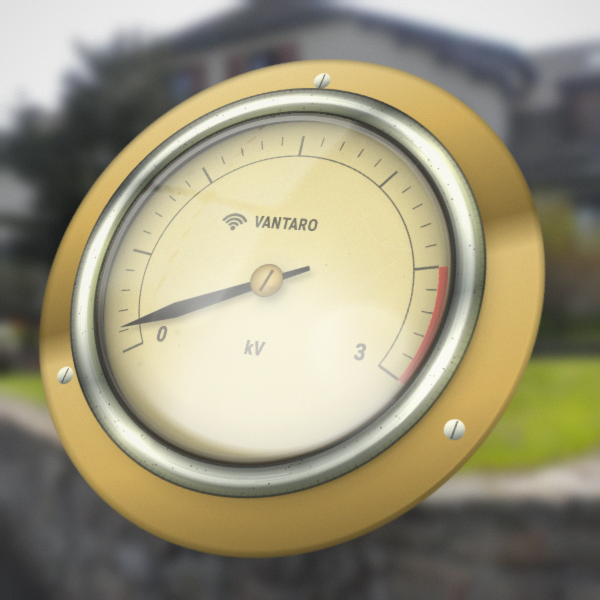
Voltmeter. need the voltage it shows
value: 0.1 kV
